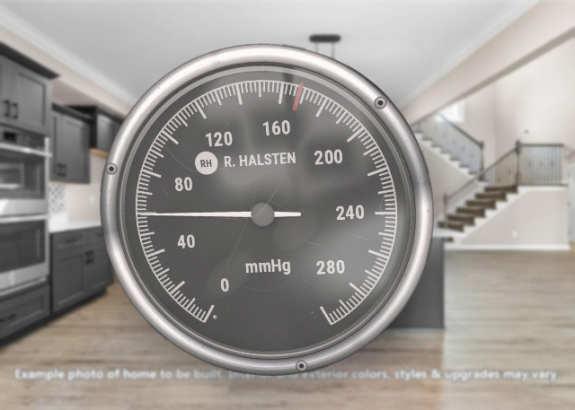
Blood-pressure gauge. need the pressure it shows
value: 60 mmHg
